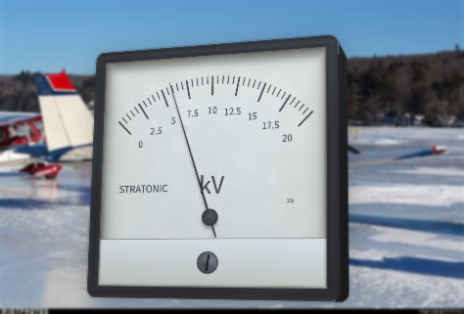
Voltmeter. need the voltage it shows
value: 6 kV
